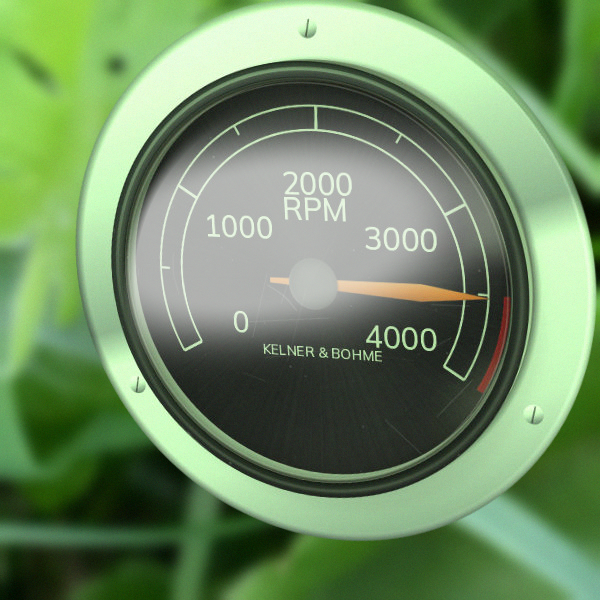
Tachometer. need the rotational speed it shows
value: 3500 rpm
